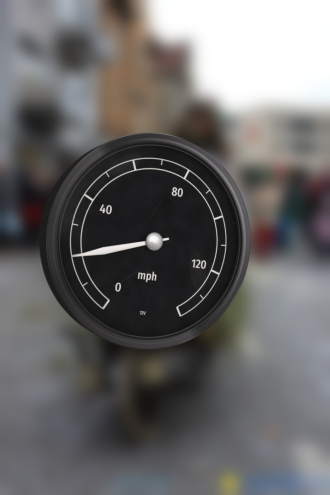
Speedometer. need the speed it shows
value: 20 mph
